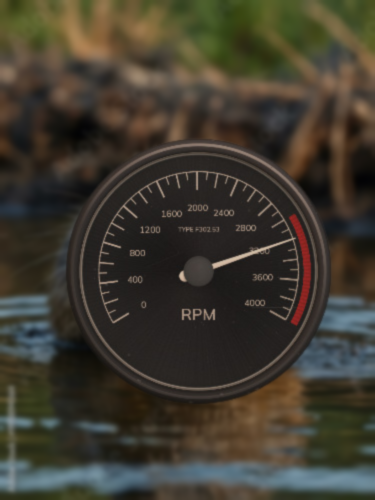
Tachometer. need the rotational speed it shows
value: 3200 rpm
